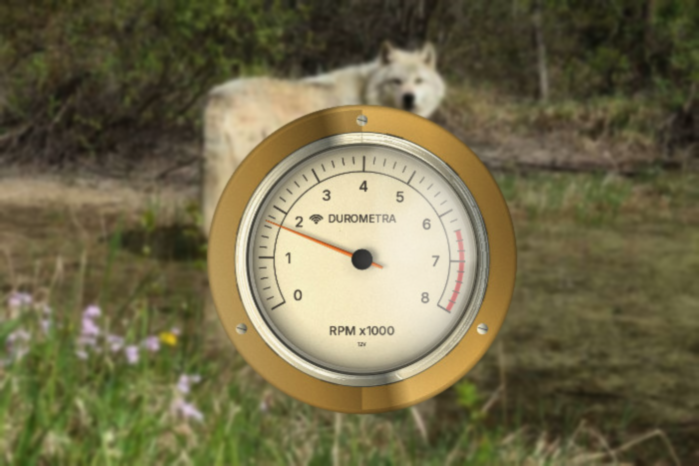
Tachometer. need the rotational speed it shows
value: 1700 rpm
